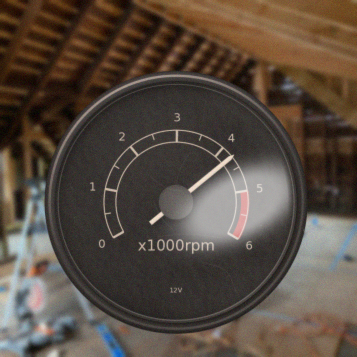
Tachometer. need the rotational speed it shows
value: 4250 rpm
